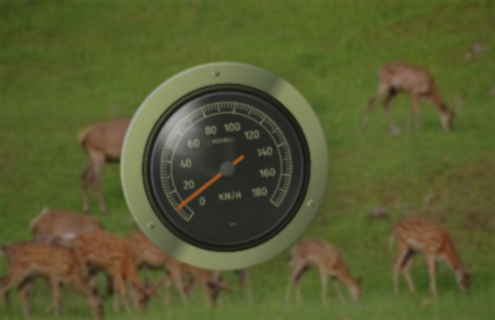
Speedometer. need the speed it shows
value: 10 km/h
